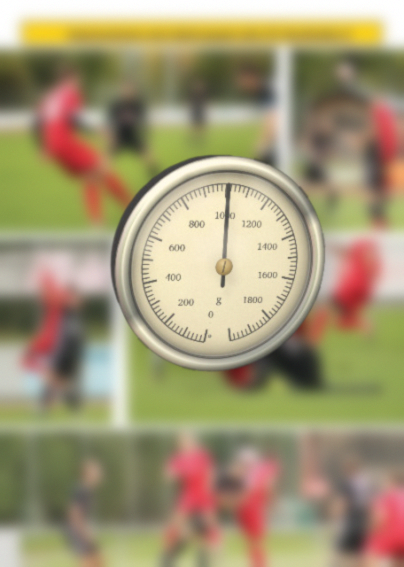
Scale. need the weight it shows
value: 1000 g
